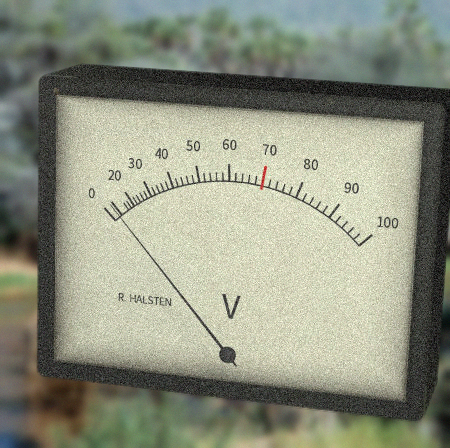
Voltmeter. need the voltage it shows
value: 10 V
